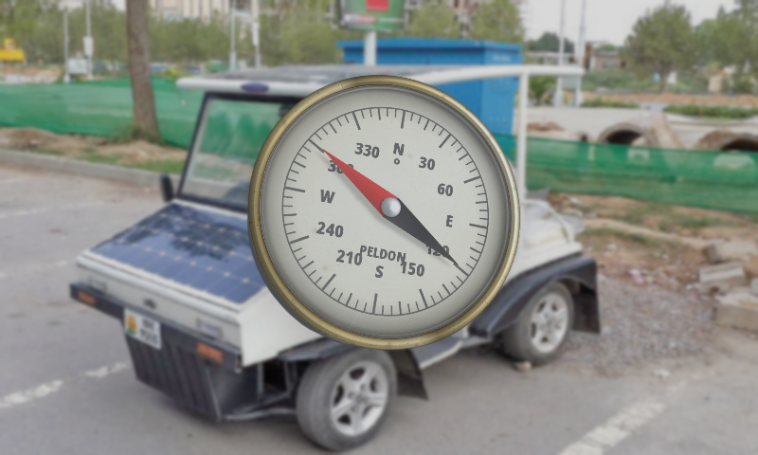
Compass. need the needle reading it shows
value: 300 °
